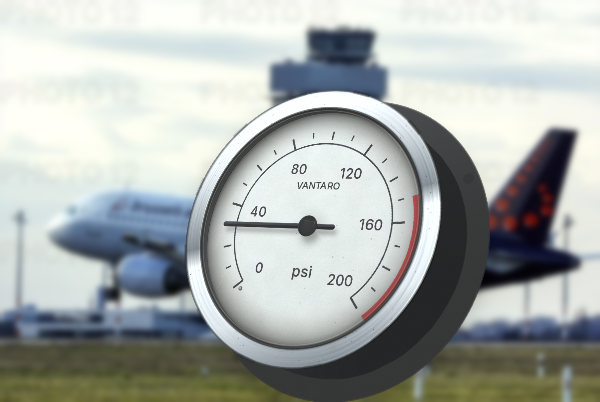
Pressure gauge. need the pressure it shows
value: 30 psi
